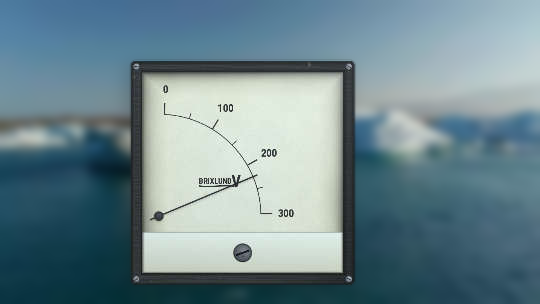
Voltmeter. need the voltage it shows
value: 225 V
